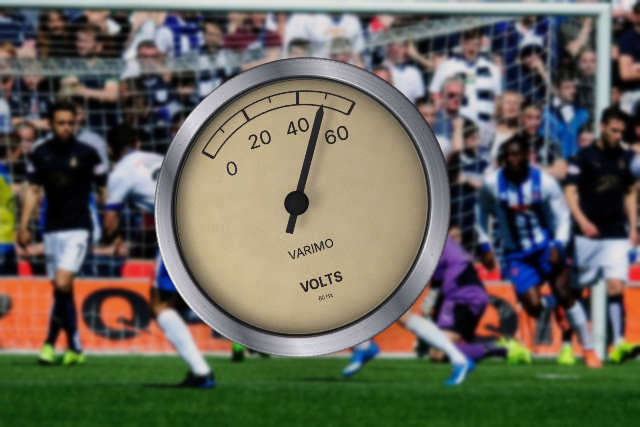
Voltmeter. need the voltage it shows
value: 50 V
